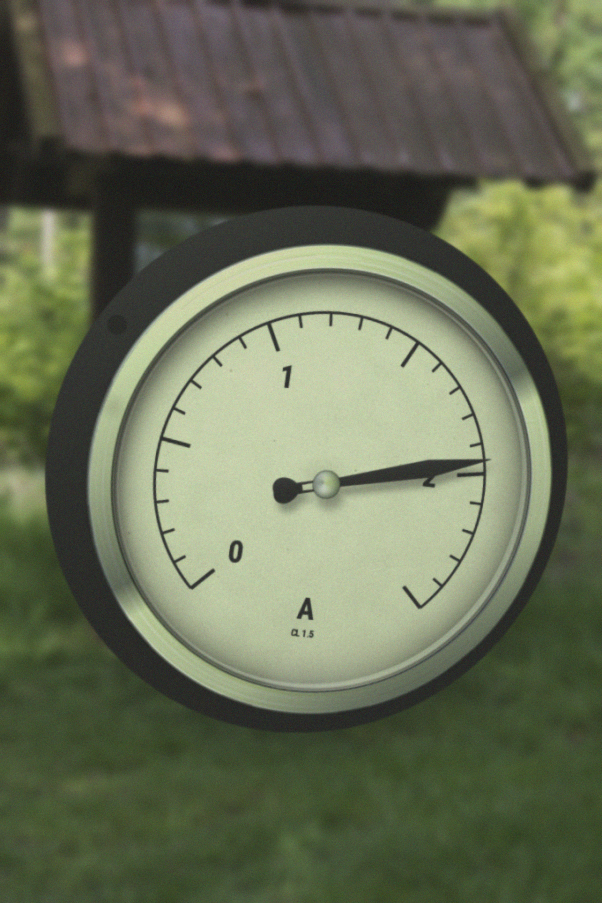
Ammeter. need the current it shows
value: 1.95 A
